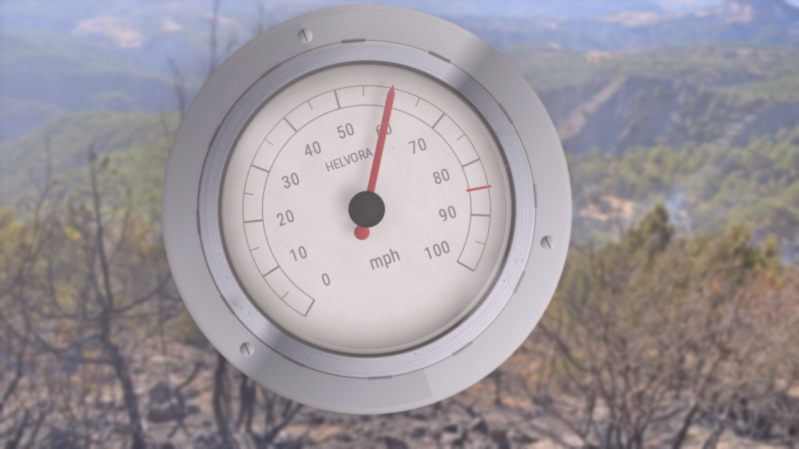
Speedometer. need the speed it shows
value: 60 mph
